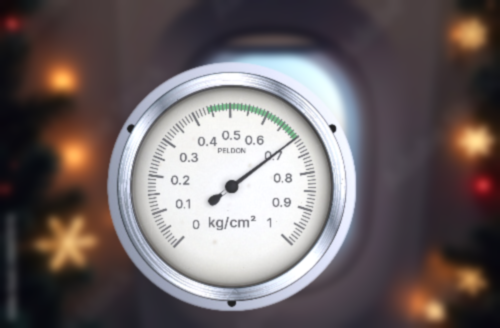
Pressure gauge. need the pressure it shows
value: 0.7 kg/cm²
